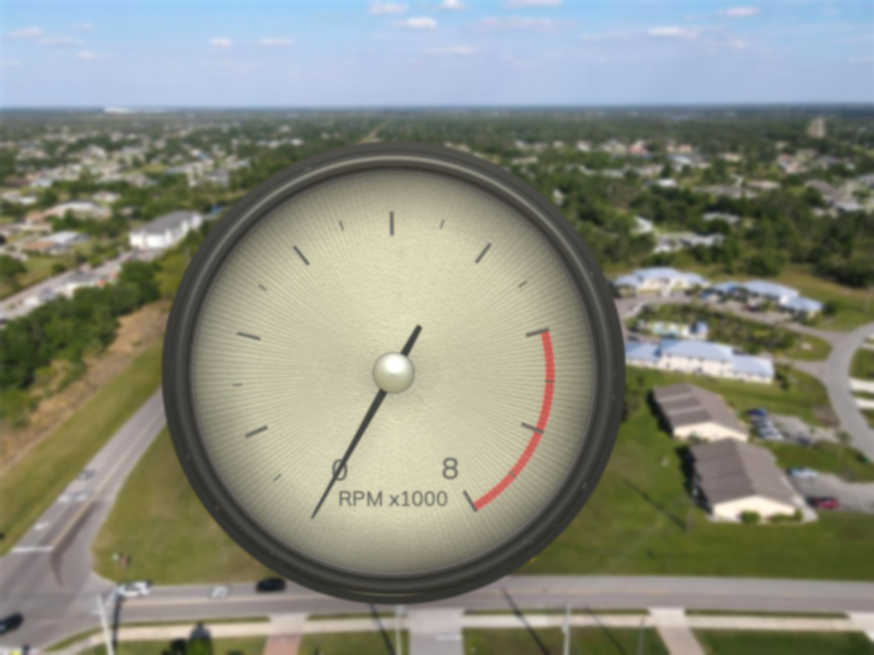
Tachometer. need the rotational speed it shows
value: 0 rpm
